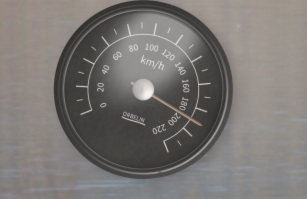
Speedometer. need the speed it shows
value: 190 km/h
